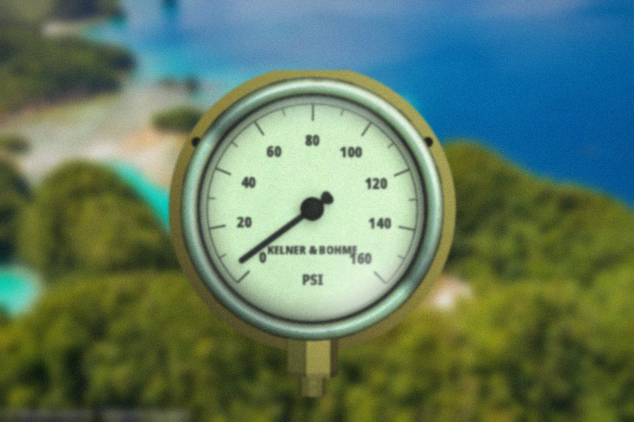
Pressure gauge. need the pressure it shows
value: 5 psi
